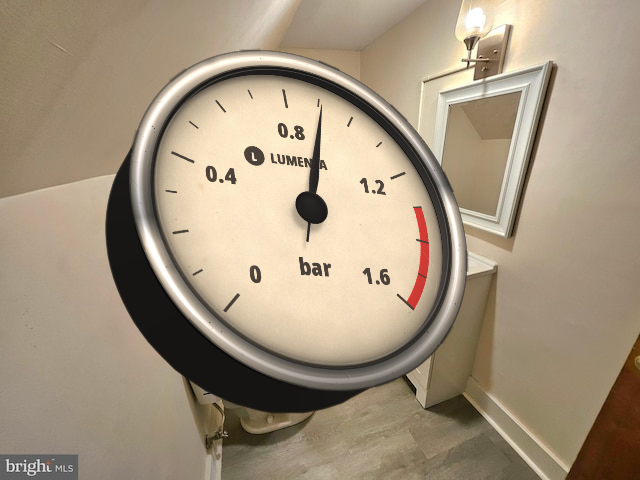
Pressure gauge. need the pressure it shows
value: 0.9 bar
